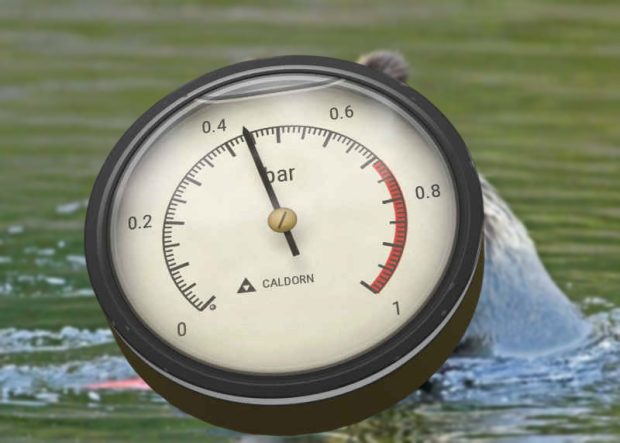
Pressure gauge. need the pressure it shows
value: 0.44 bar
